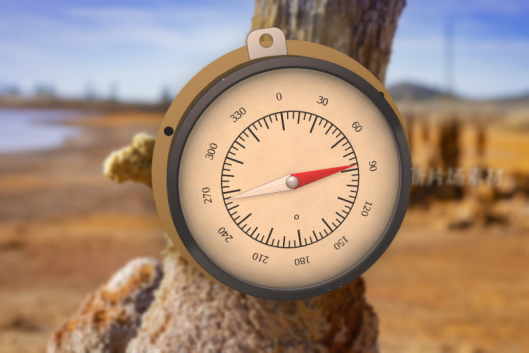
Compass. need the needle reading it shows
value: 85 °
